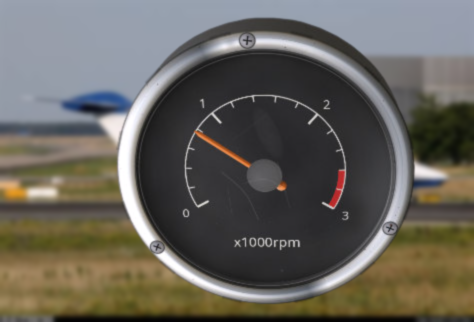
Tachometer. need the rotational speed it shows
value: 800 rpm
